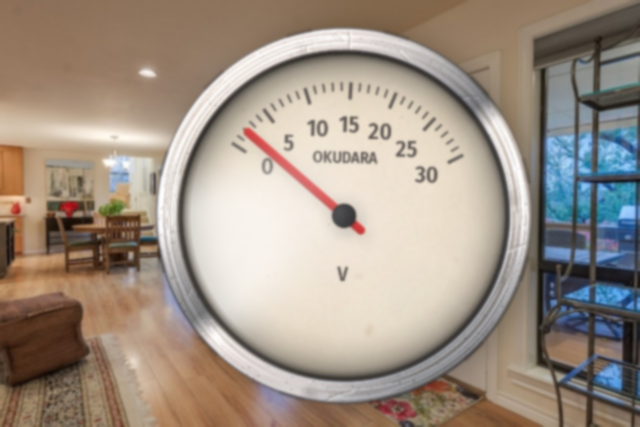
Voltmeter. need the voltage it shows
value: 2 V
